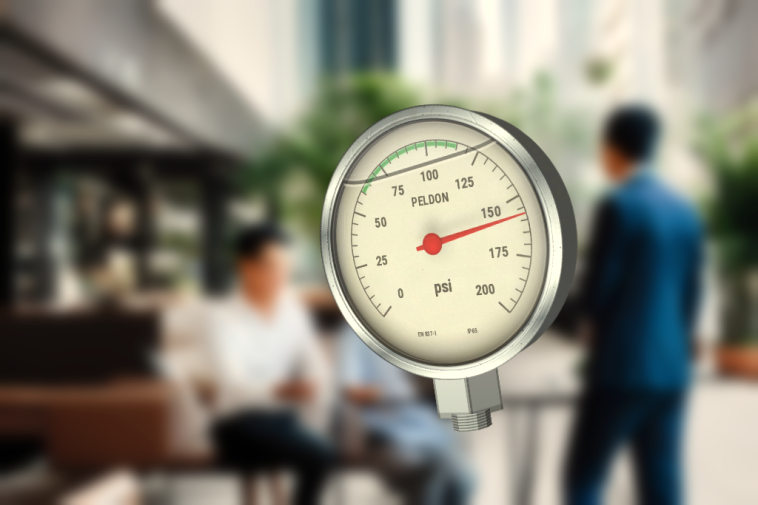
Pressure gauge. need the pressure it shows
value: 157.5 psi
